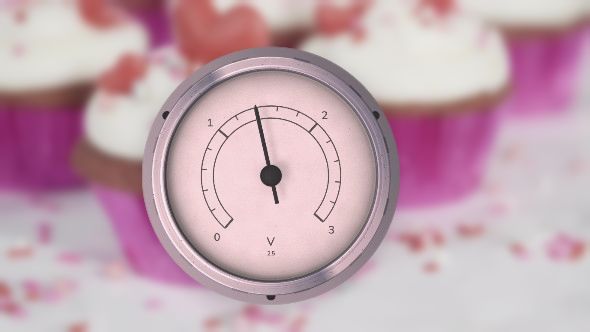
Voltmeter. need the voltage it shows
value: 1.4 V
